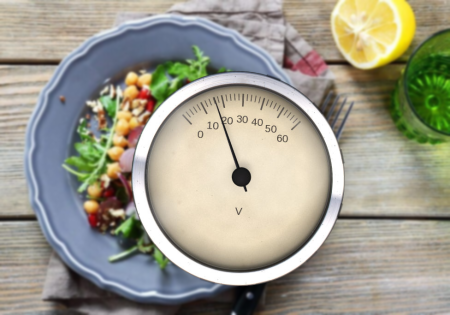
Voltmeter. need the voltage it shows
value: 16 V
